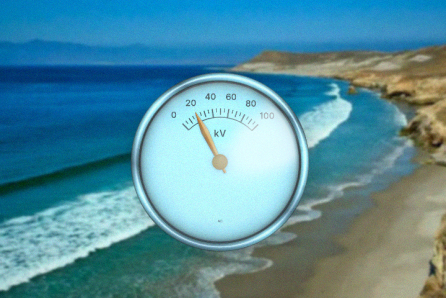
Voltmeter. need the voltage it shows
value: 20 kV
